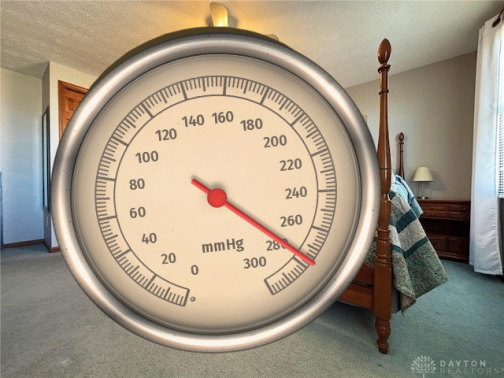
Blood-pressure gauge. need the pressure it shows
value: 276 mmHg
